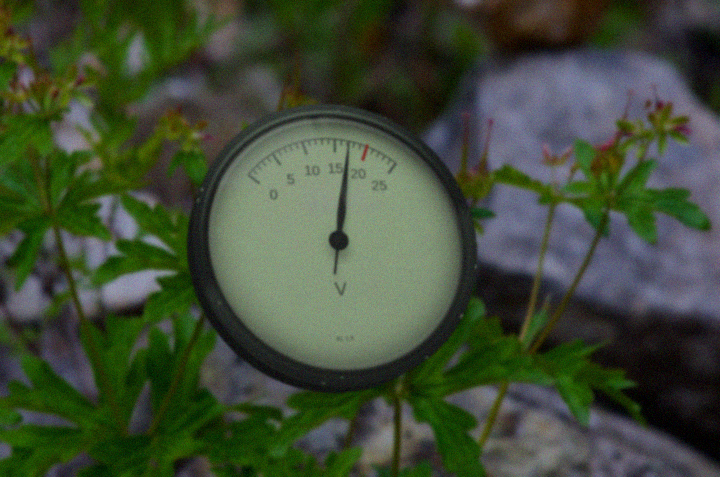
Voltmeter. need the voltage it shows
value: 17 V
